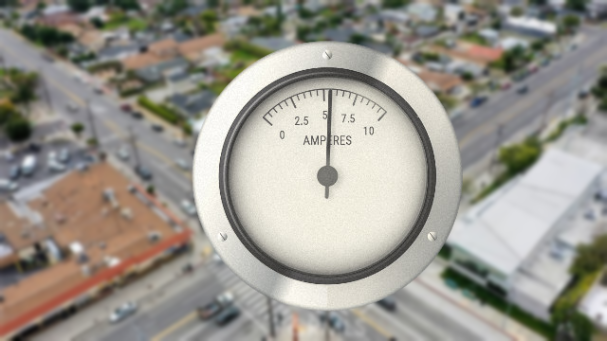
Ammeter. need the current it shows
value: 5.5 A
